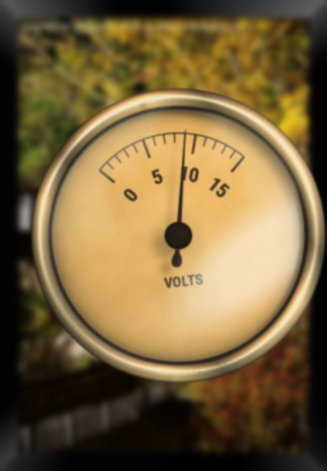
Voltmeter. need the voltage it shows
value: 9 V
